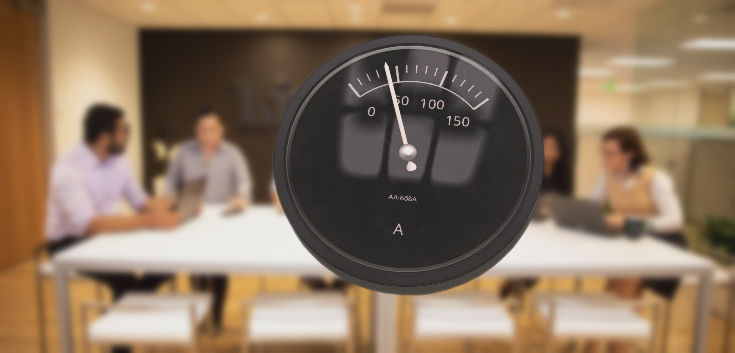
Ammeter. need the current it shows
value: 40 A
